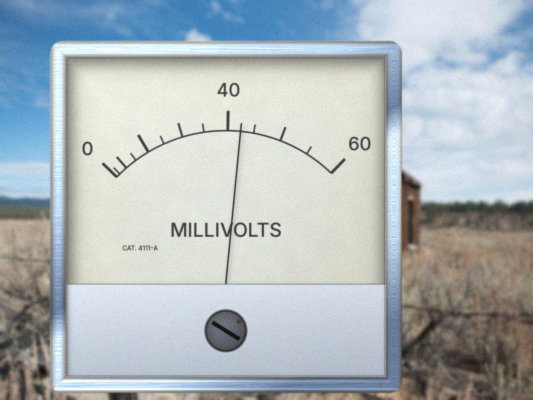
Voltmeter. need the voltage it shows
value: 42.5 mV
